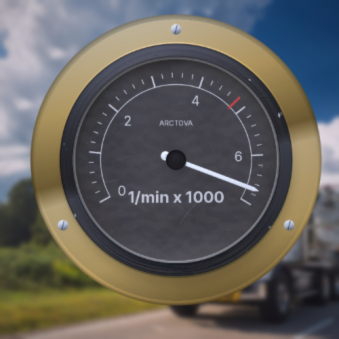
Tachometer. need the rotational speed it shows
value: 6700 rpm
